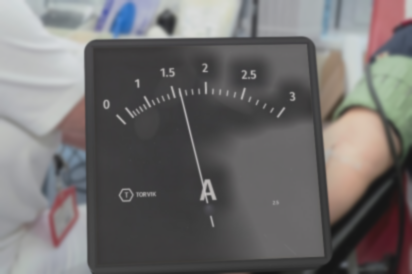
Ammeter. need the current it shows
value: 1.6 A
